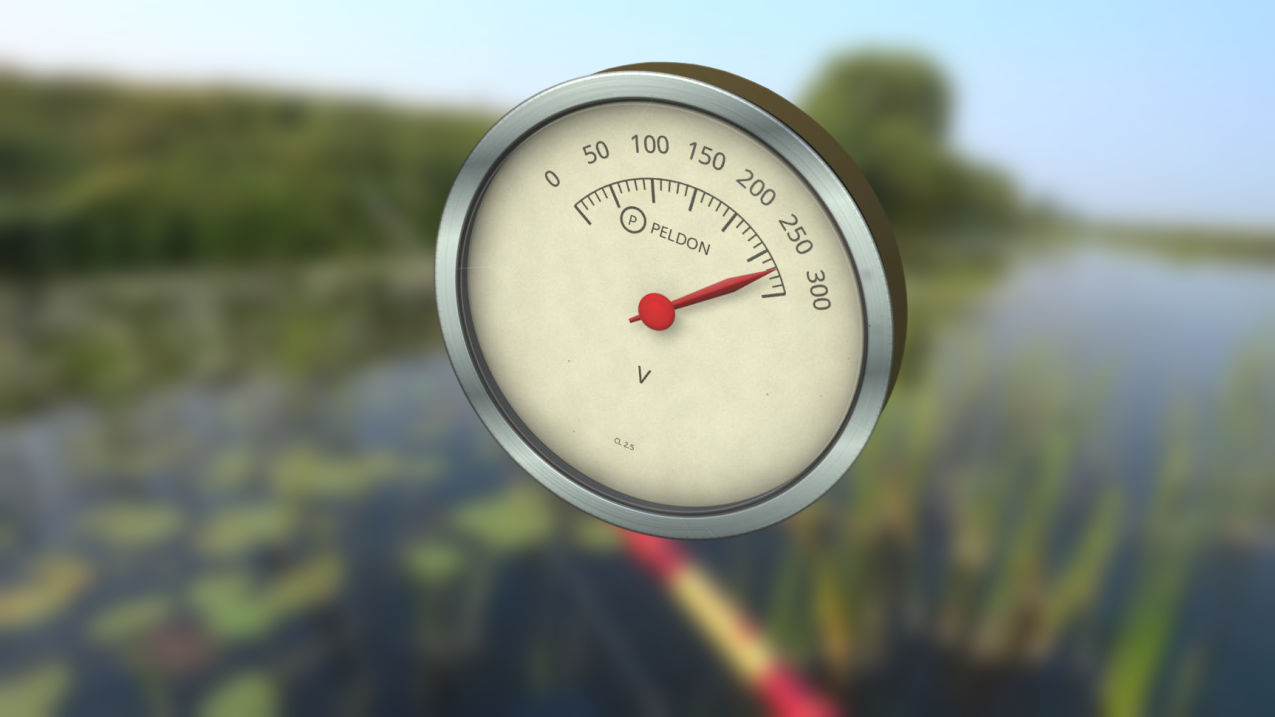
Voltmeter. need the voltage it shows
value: 270 V
